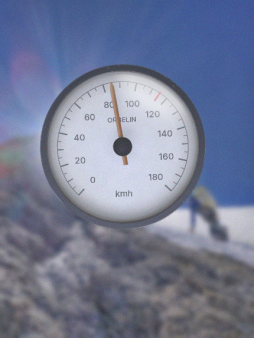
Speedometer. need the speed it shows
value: 85 km/h
